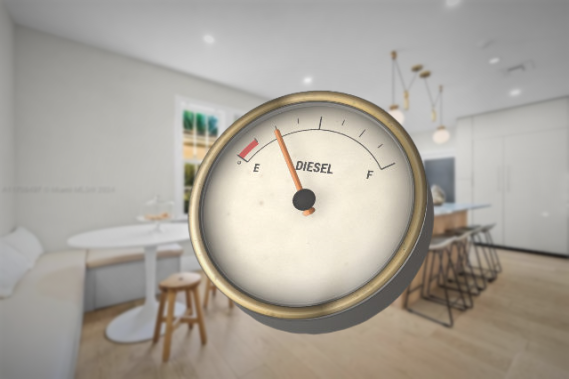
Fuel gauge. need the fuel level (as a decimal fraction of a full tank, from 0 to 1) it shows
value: 0.25
